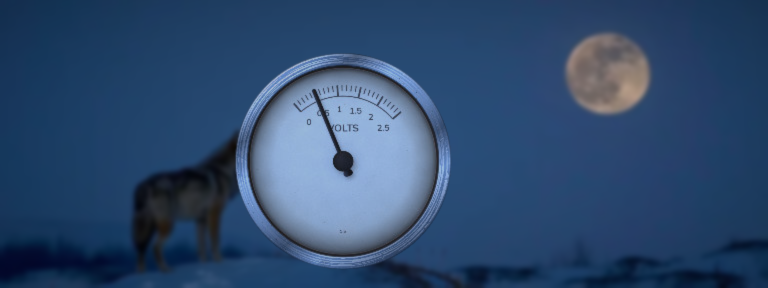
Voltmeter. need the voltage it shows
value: 0.5 V
